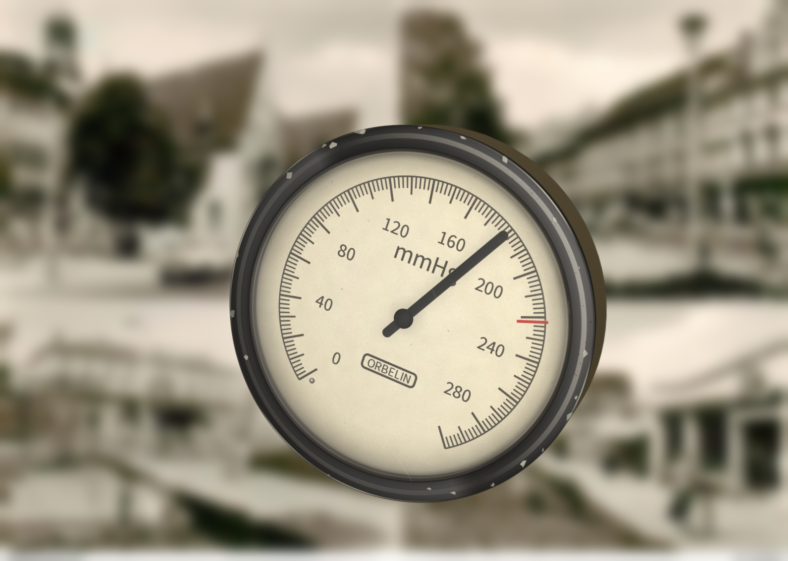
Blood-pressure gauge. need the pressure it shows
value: 180 mmHg
